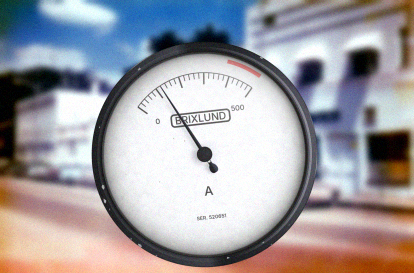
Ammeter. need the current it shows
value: 120 A
